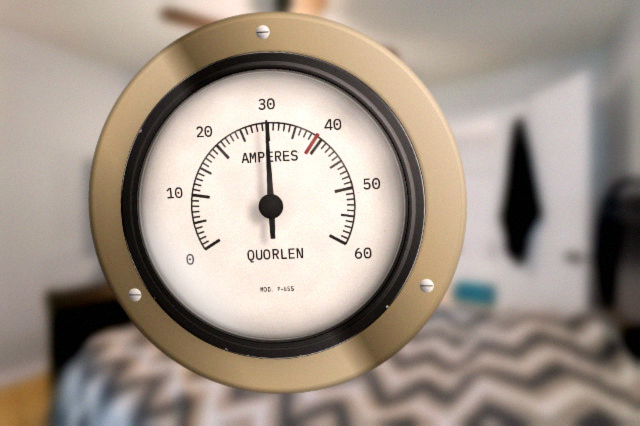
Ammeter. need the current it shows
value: 30 A
